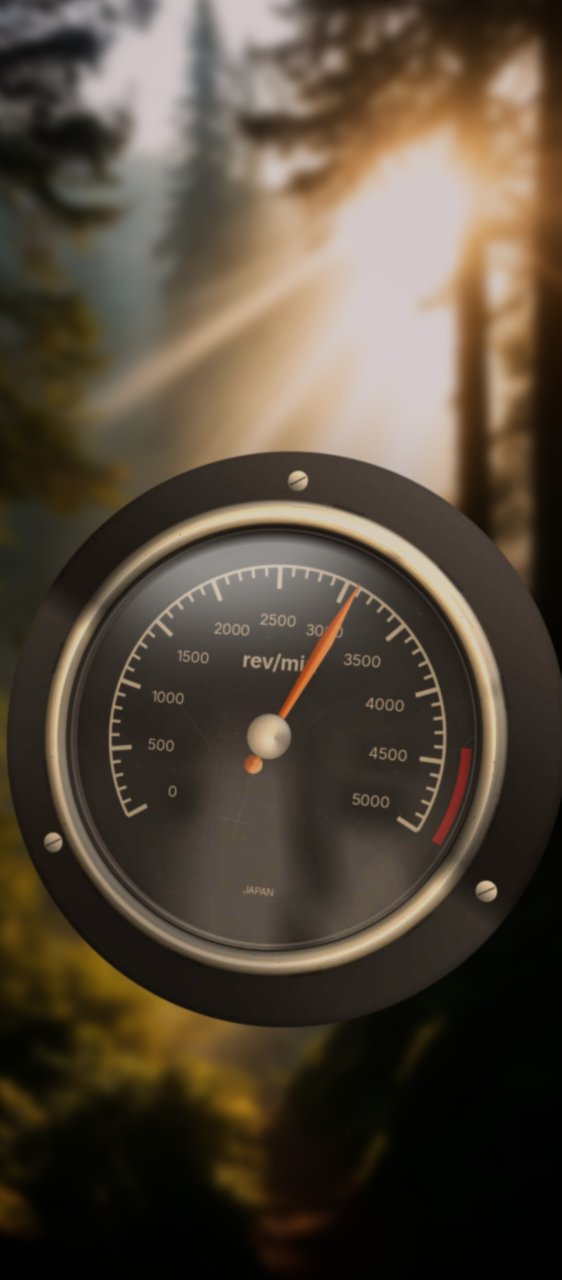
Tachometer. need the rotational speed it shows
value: 3100 rpm
